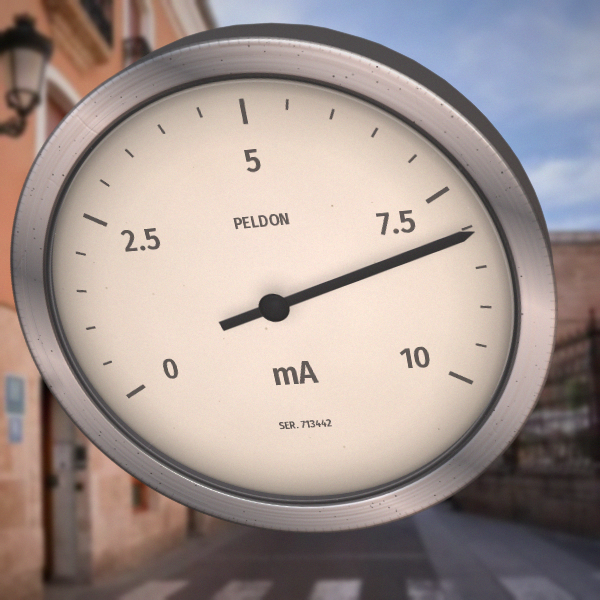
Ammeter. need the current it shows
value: 8 mA
